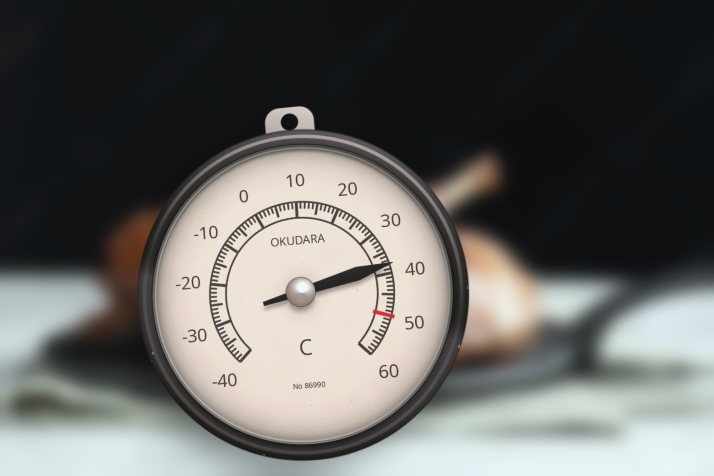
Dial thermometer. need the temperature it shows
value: 38 °C
